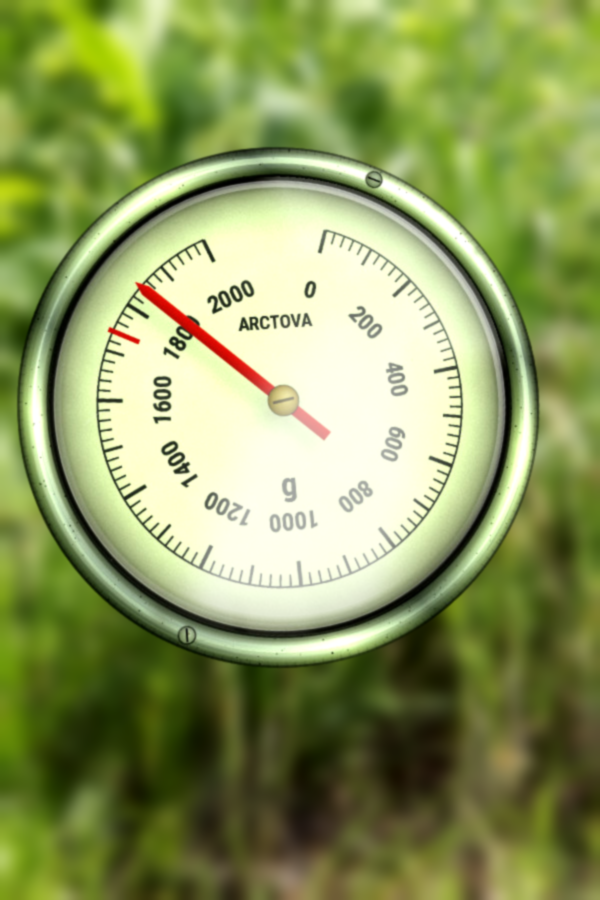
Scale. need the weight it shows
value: 1840 g
